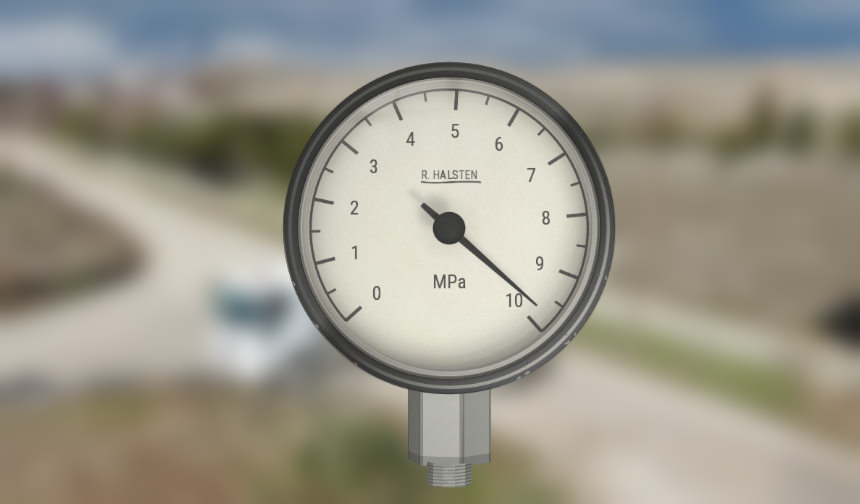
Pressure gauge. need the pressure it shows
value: 9.75 MPa
